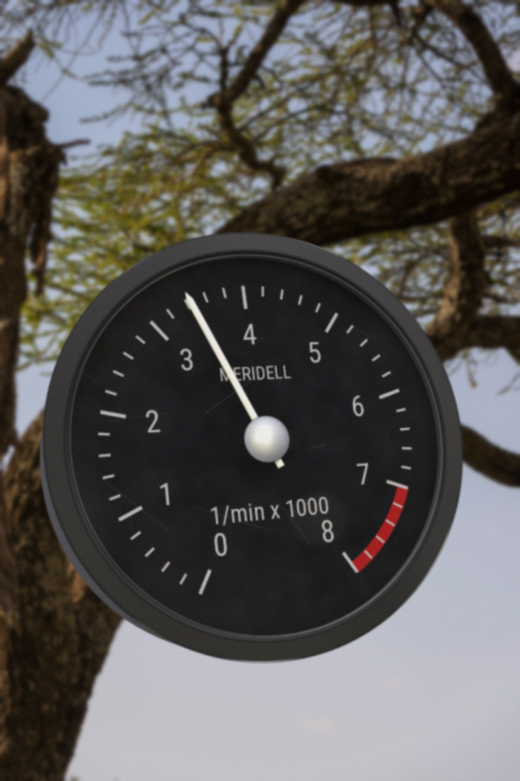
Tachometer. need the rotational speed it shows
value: 3400 rpm
